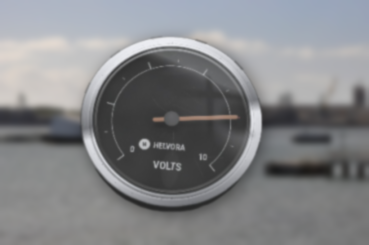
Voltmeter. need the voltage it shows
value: 8 V
